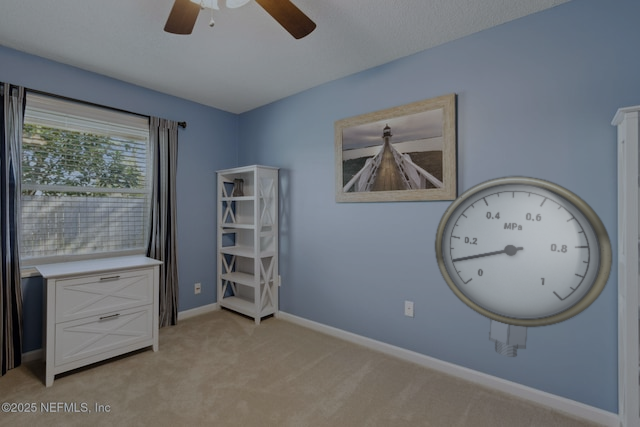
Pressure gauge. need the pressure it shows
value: 0.1 MPa
